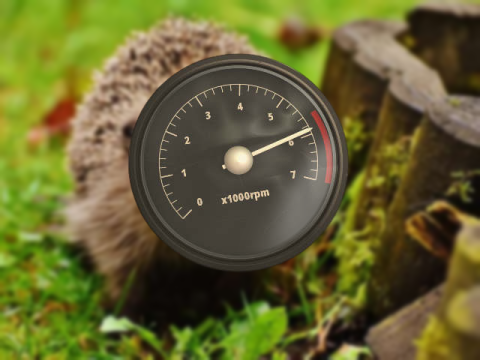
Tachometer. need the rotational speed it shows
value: 5900 rpm
